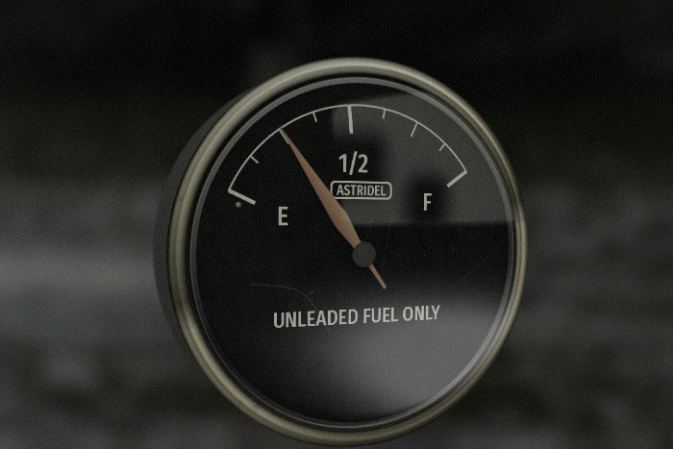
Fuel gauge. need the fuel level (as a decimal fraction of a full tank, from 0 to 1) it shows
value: 0.25
